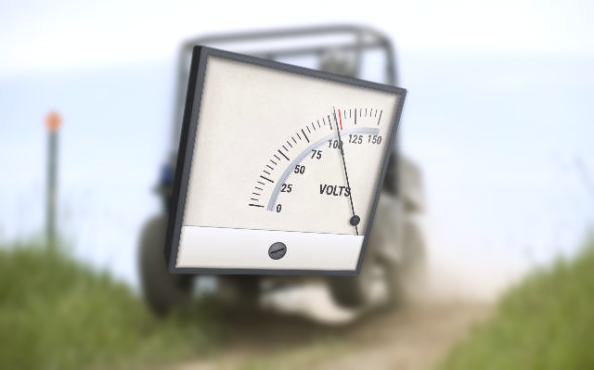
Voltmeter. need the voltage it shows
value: 105 V
